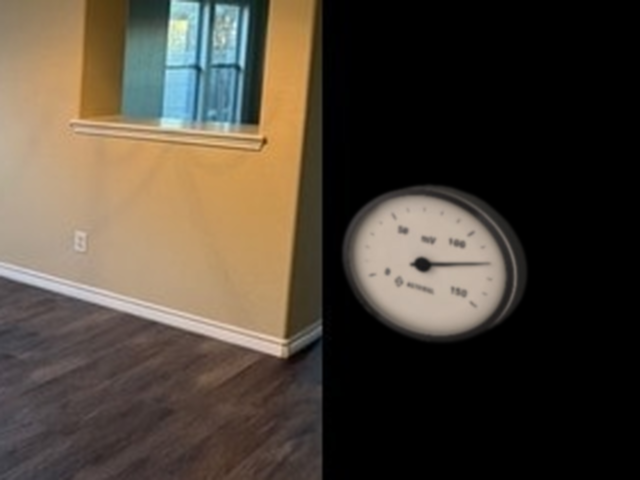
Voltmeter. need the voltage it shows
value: 120 mV
